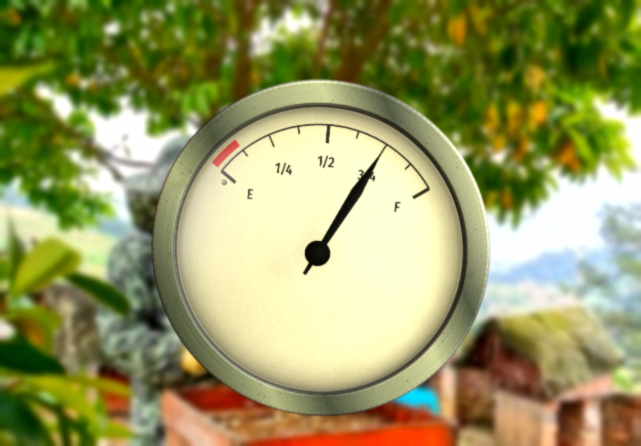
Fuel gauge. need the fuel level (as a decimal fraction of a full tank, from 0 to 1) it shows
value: 0.75
